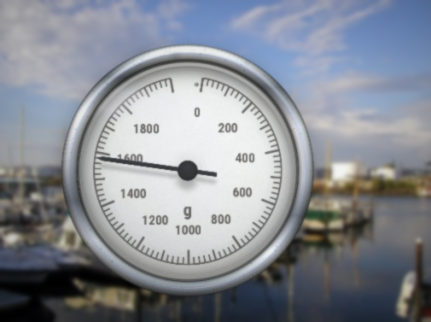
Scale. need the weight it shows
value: 1580 g
